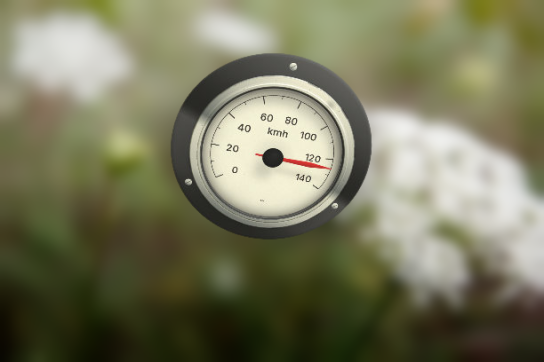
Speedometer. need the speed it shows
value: 125 km/h
